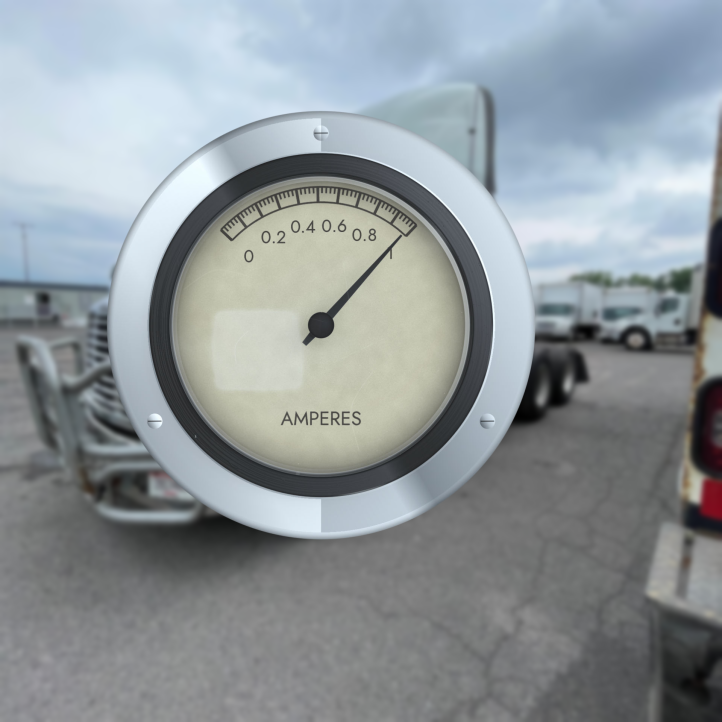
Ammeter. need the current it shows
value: 0.98 A
